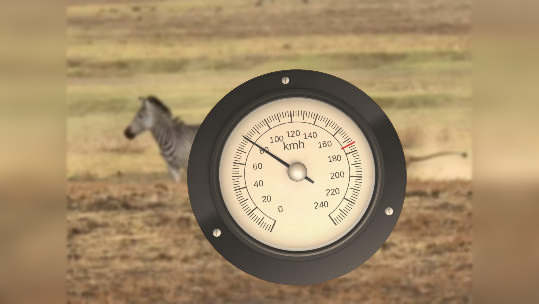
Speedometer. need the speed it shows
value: 80 km/h
